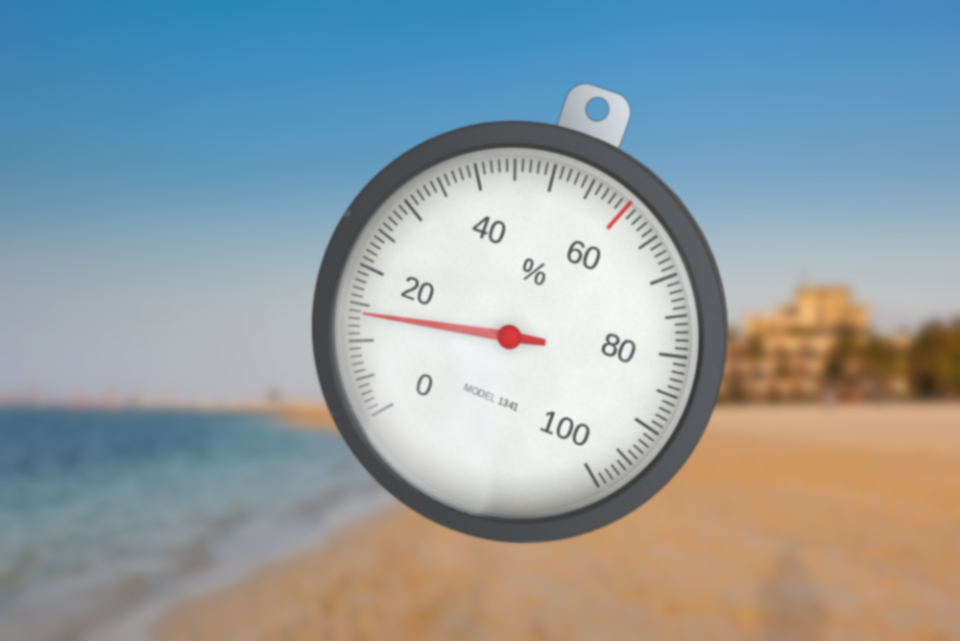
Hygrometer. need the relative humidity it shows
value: 14 %
